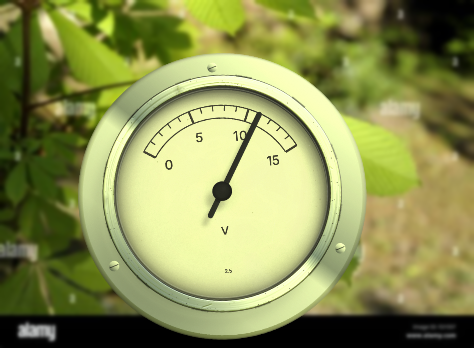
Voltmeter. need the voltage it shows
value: 11 V
